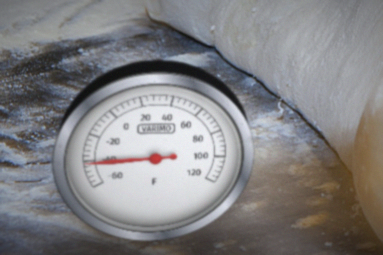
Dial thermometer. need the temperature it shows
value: -40 °F
